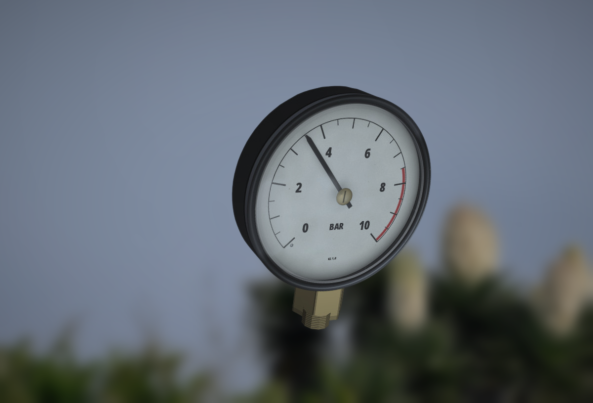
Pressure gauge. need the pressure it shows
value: 3.5 bar
